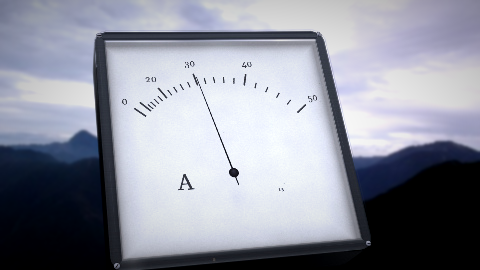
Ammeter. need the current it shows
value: 30 A
